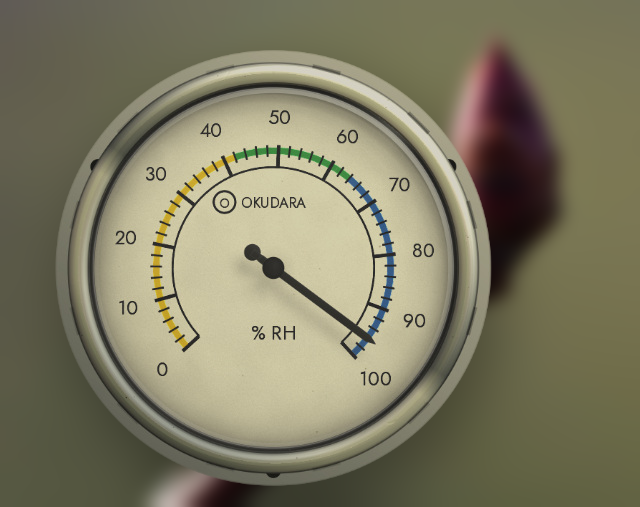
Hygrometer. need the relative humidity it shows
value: 96 %
